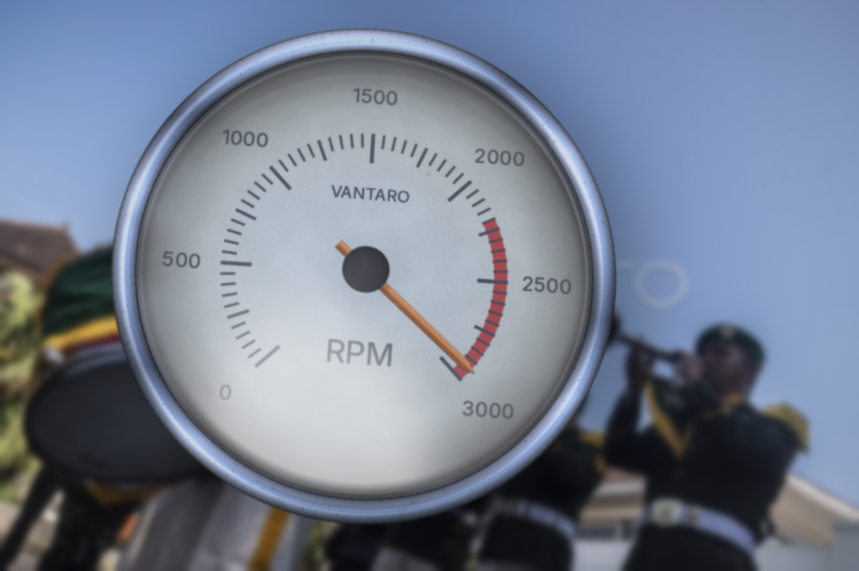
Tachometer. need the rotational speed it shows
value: 2950 rpm
